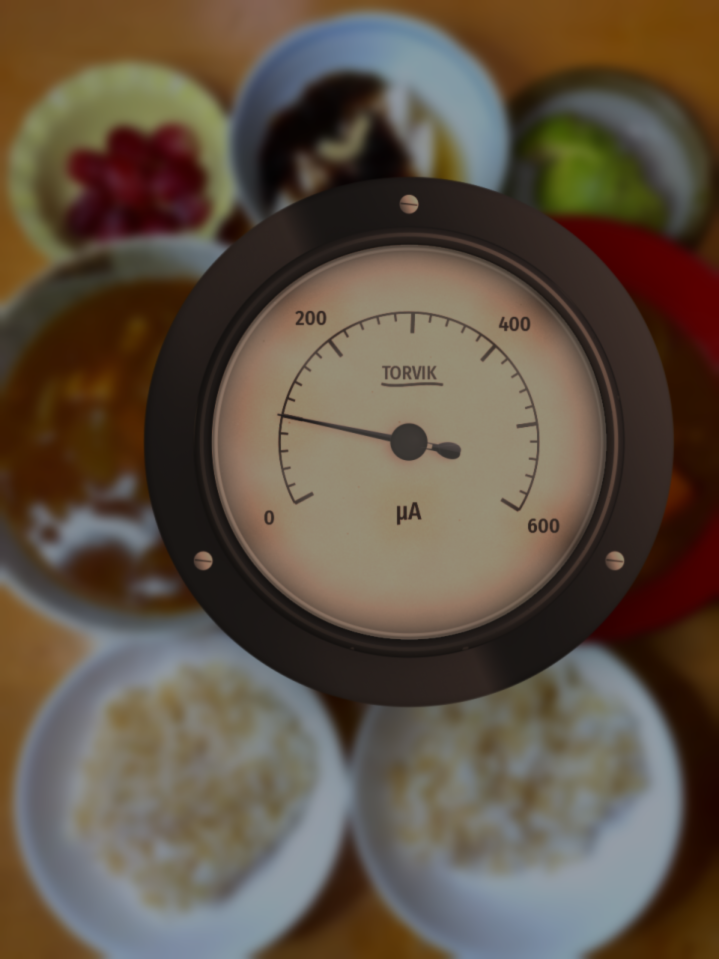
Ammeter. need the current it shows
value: 100 µA
